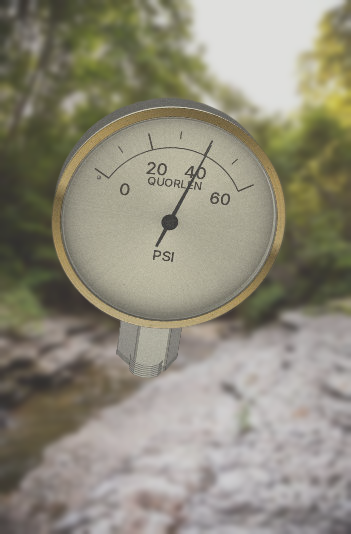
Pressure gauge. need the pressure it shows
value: 40 psi
